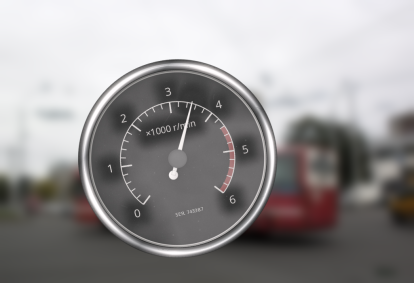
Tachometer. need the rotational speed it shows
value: 3500 rpm
